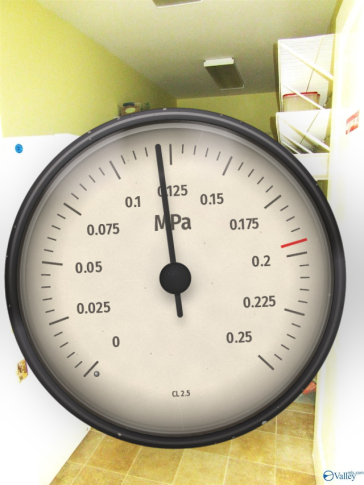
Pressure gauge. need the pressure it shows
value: 0.12 MPa
